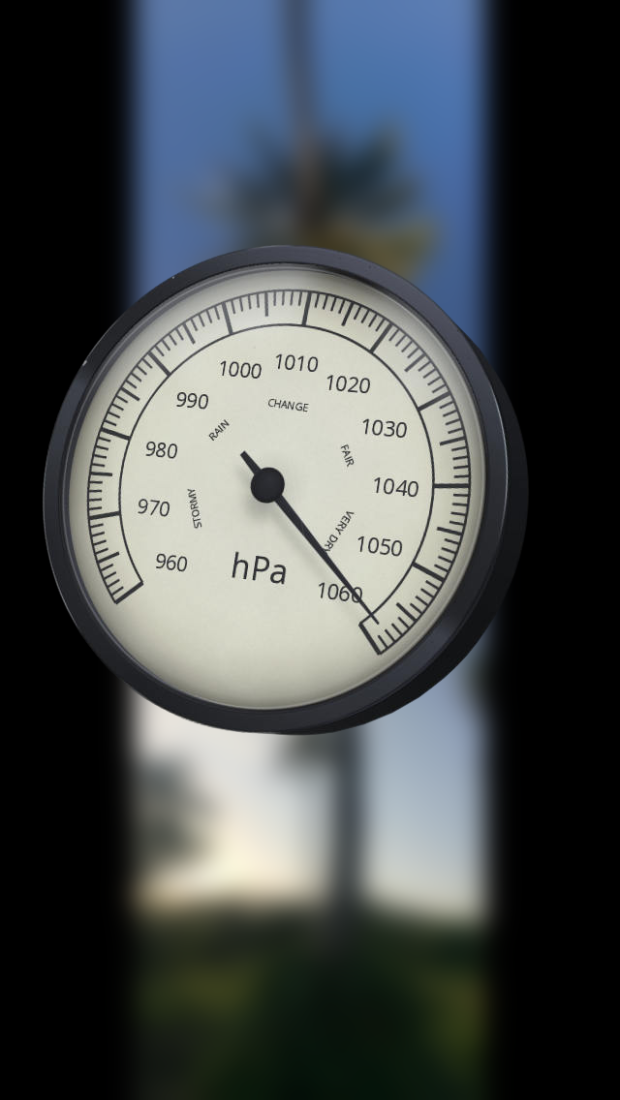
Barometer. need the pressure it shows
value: 1058 hPa
